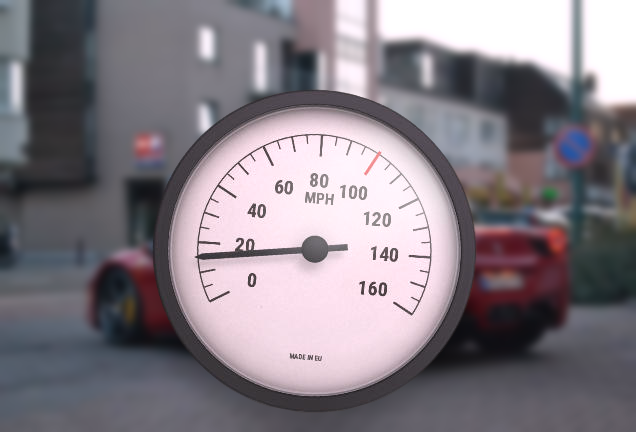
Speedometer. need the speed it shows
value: 15 mph
